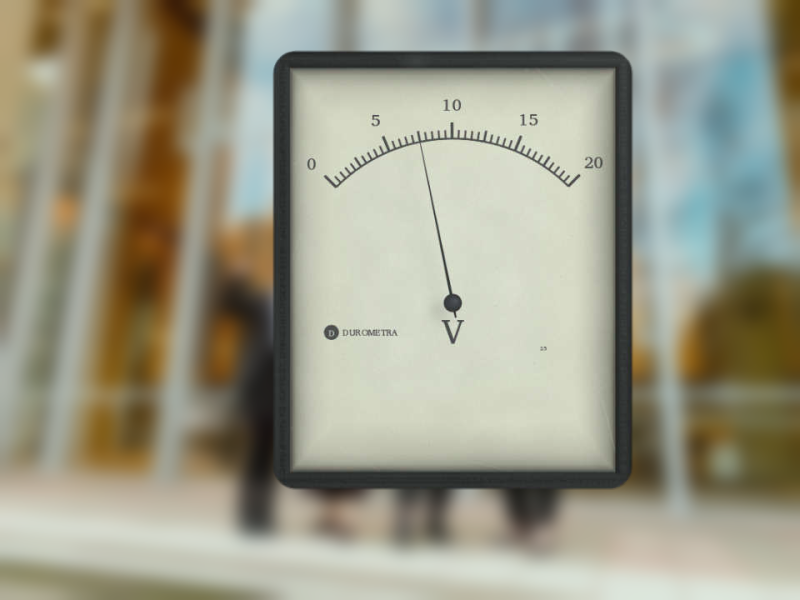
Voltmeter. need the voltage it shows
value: 7.5 V
